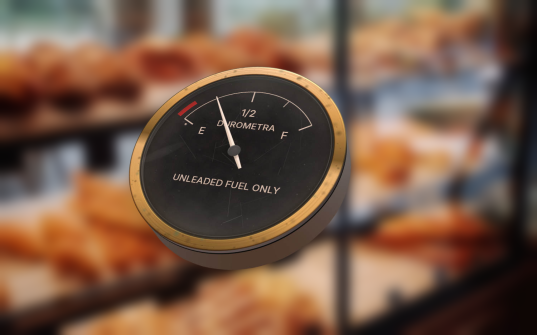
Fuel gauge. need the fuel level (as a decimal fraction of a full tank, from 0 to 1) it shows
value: 0.25
